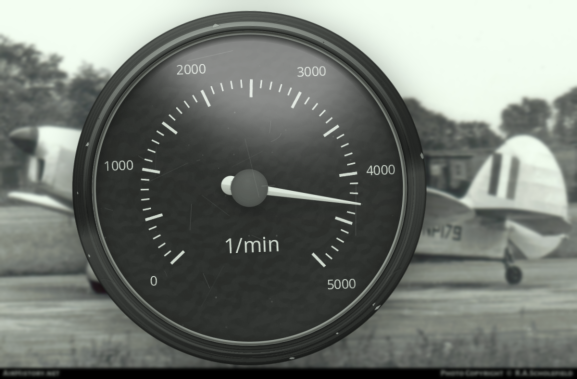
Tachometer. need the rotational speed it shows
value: 4300 rpm
